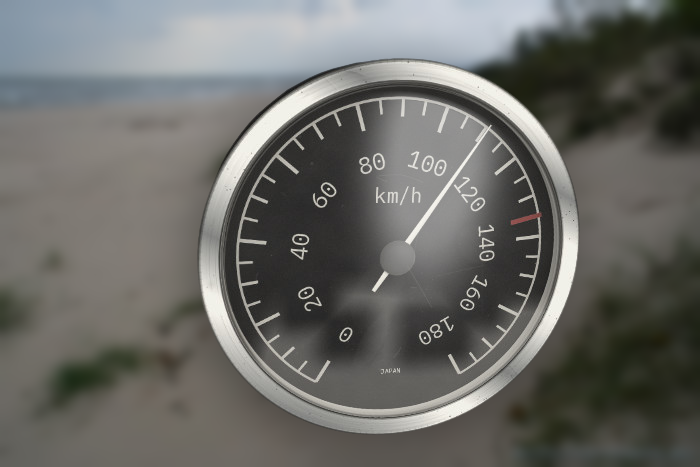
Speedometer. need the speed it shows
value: 110 km/h
